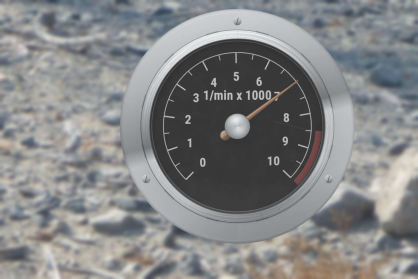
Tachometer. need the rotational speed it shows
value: 7000 rpm
